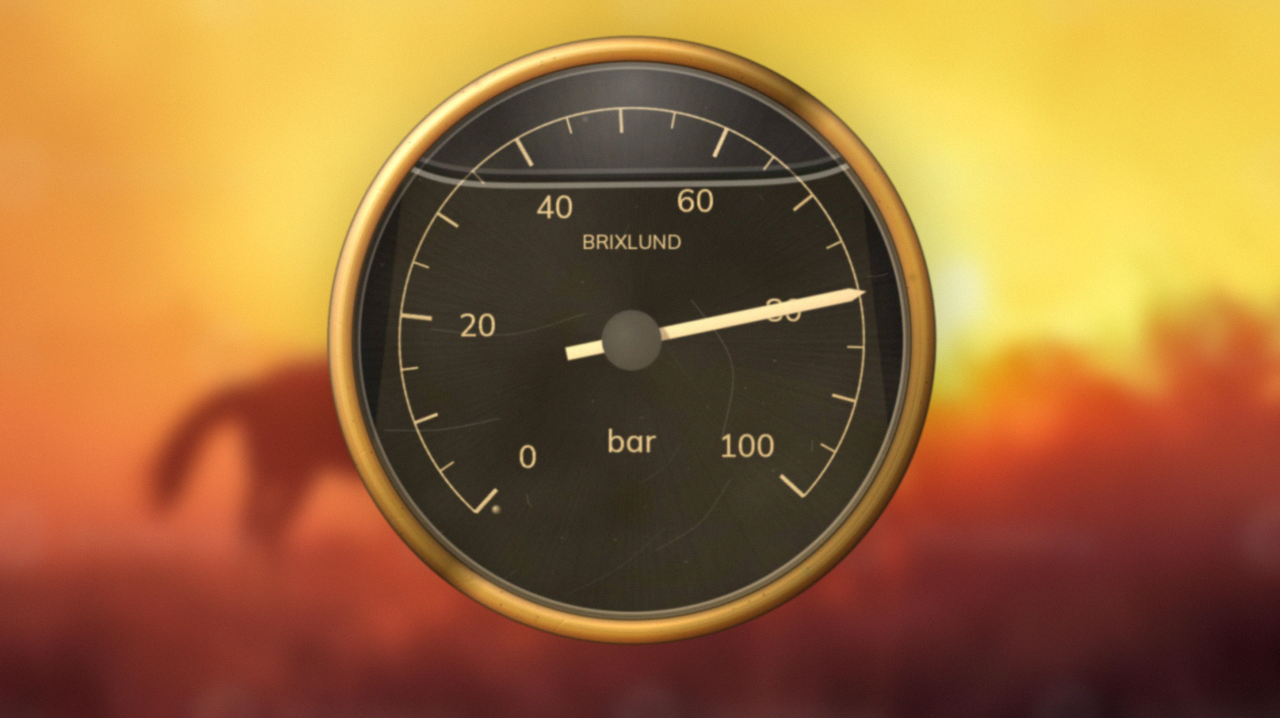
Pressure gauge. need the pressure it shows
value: 80 bar
